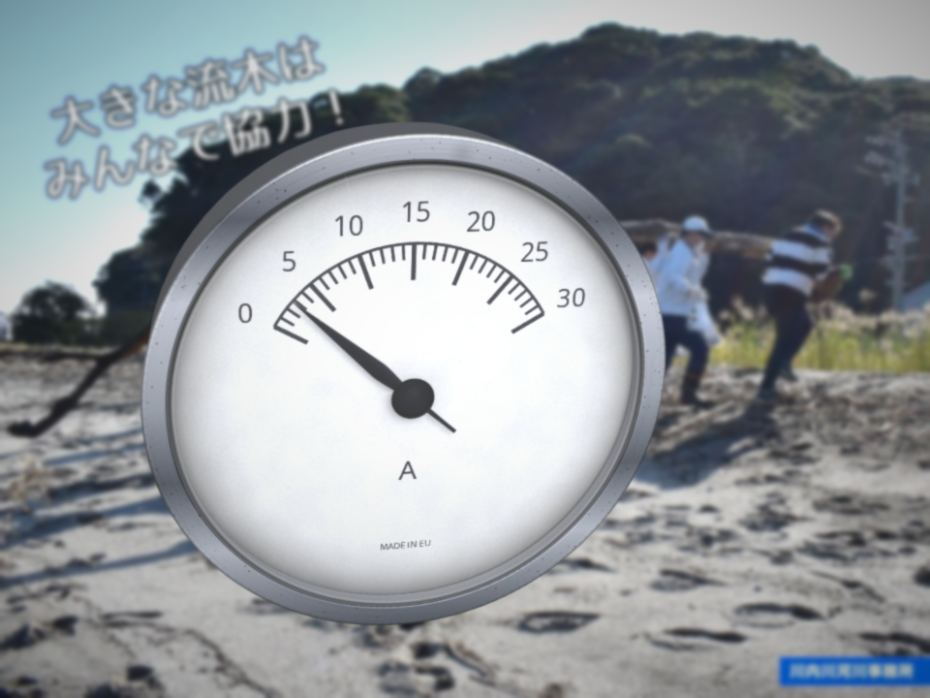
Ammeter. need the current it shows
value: 3 A
